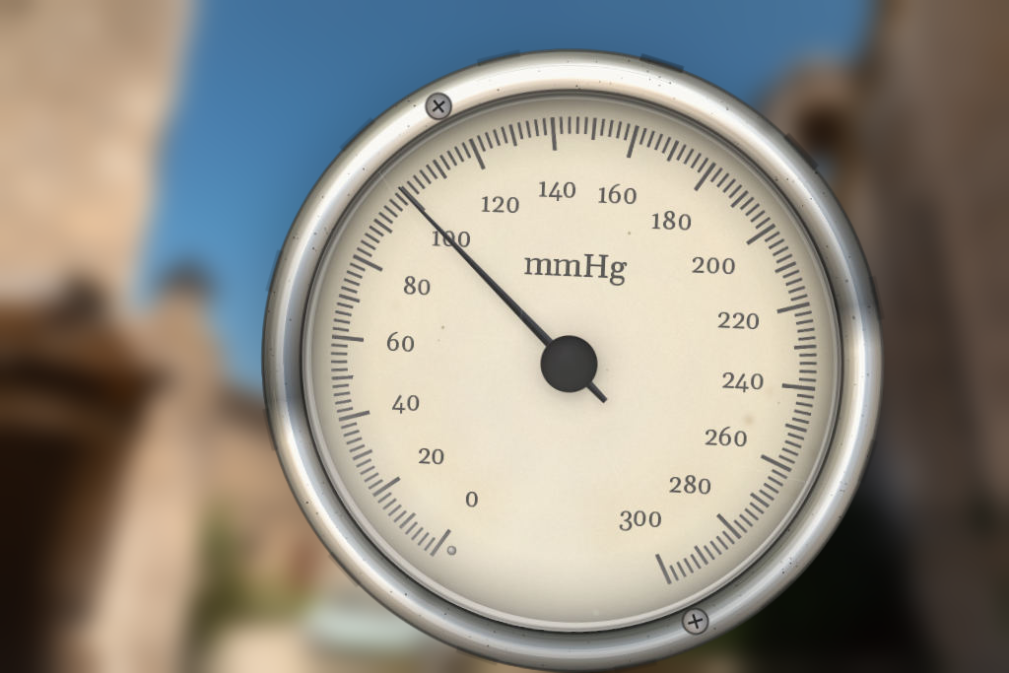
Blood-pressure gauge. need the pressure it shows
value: 100 mmHg
